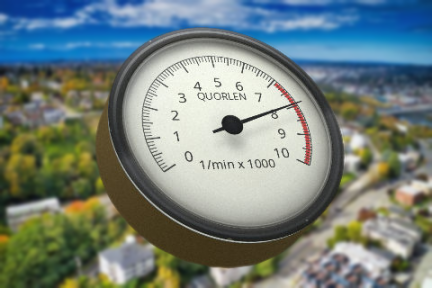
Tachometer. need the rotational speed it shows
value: 8000 rpm
